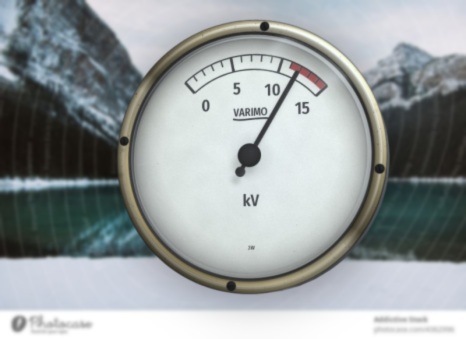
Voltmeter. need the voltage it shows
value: 12 kV
